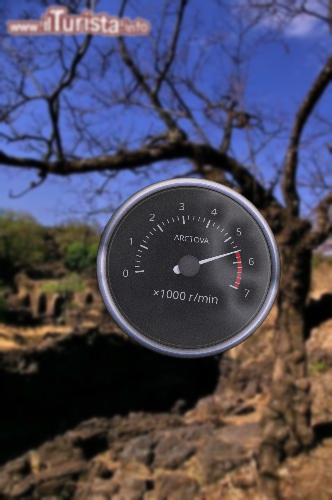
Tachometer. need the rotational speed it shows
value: 5600 rpm
